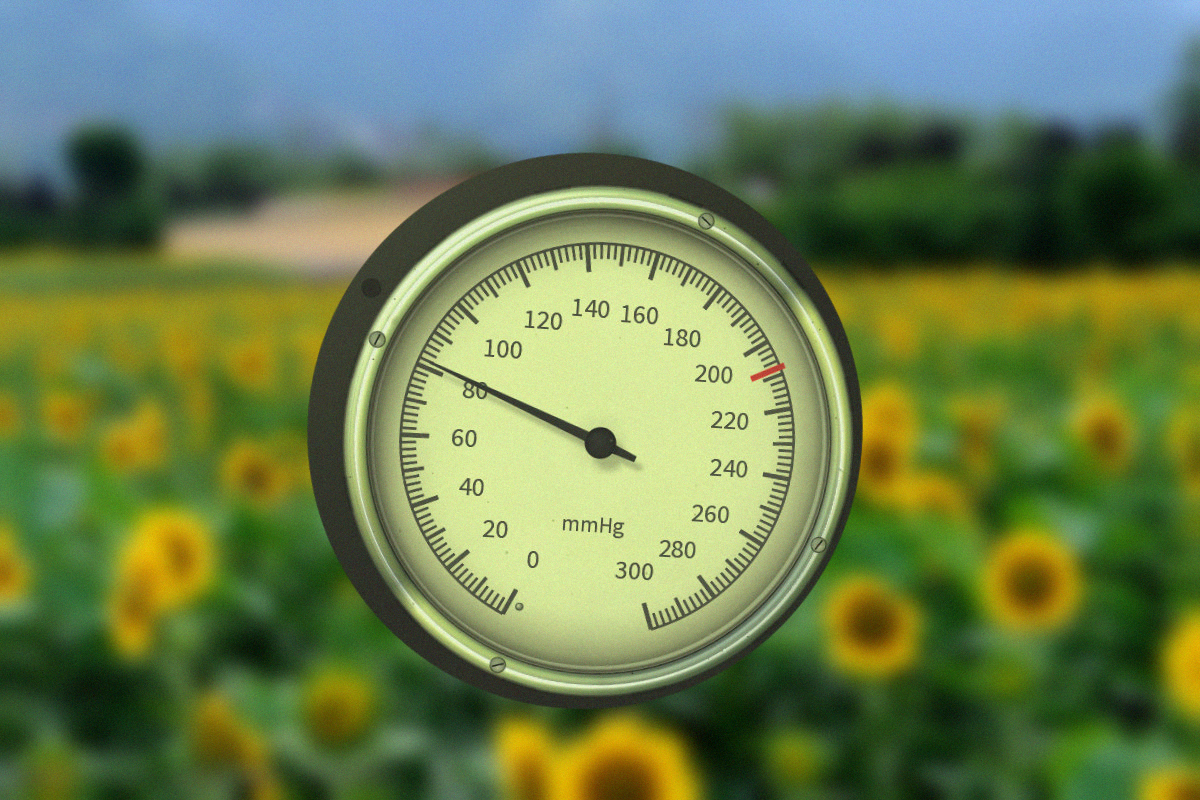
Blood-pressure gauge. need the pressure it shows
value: 82 mmHg
